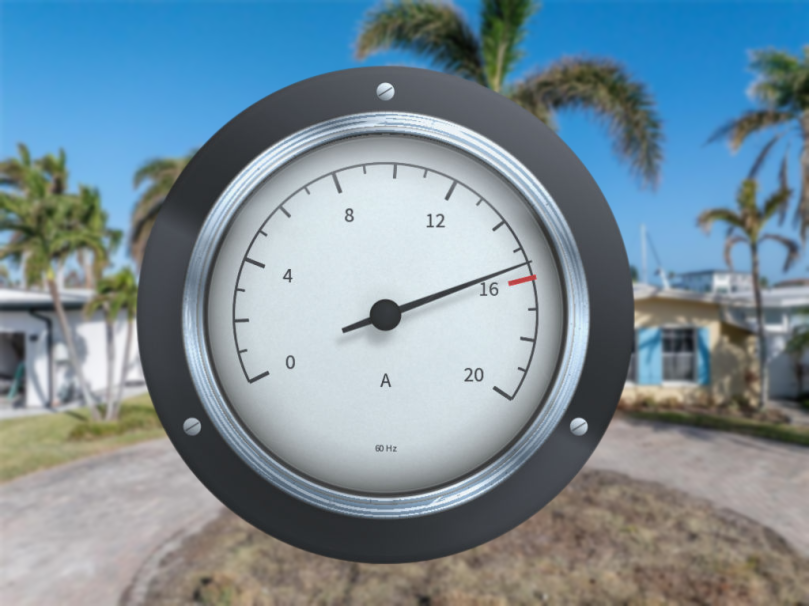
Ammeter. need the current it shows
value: 15.5 A
